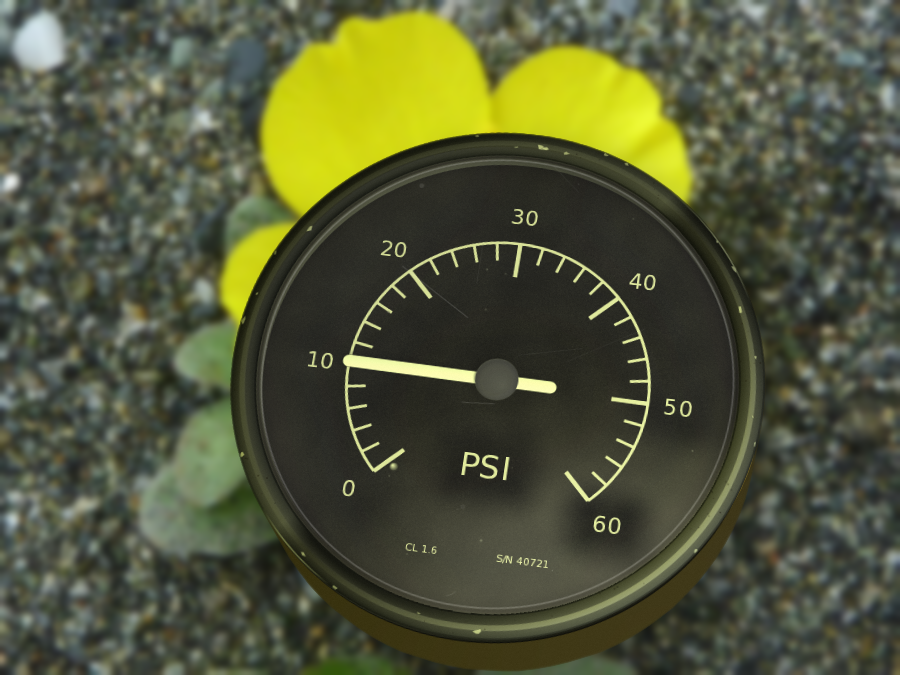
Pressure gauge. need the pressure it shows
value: 10 psi
